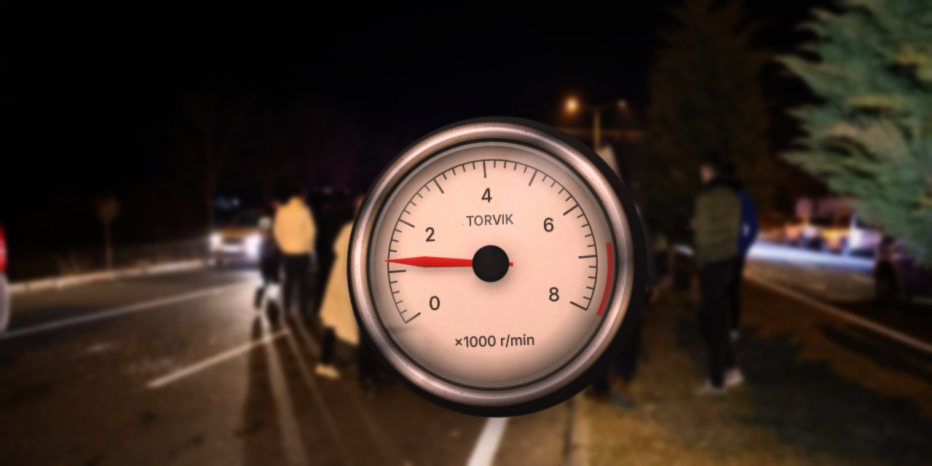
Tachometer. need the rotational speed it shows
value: 1200 rpm
